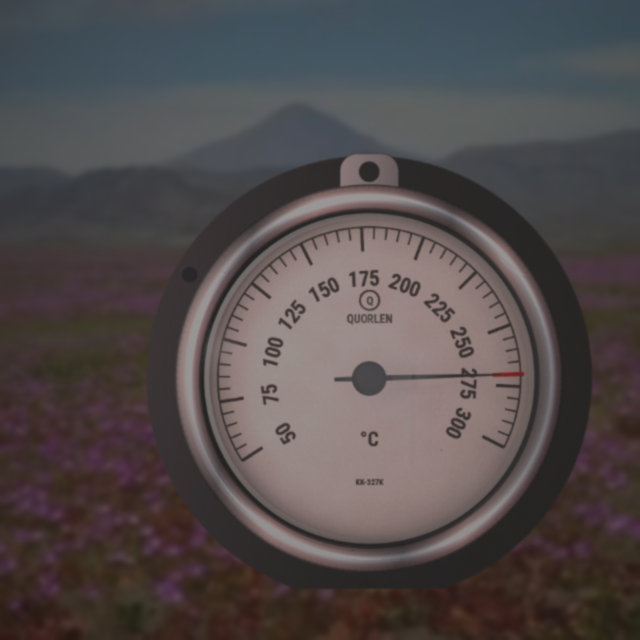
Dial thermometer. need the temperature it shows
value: 270 °C
